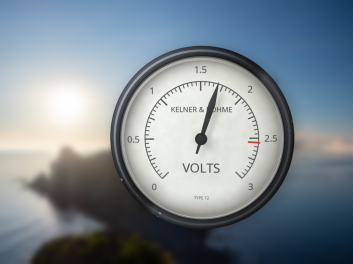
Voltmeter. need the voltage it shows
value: 1.7 V
